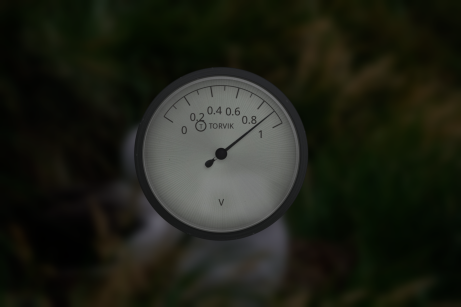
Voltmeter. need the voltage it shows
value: 0.9 V
